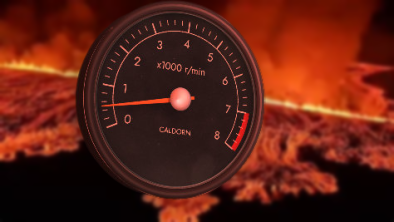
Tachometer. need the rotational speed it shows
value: 500 rpm
